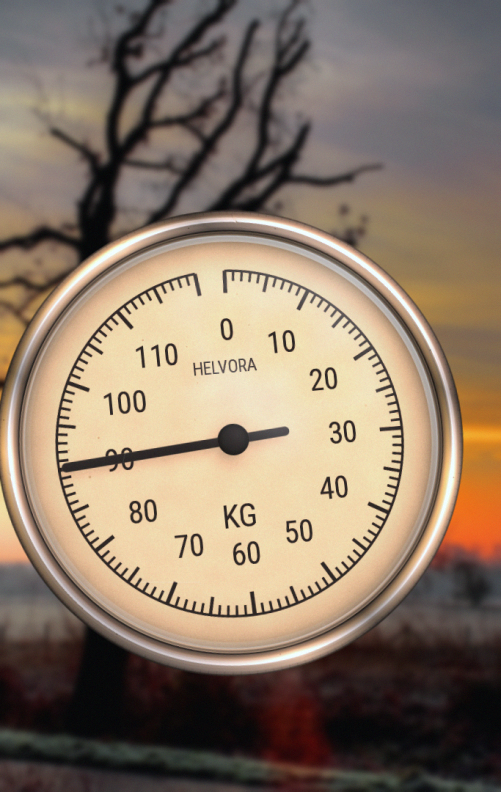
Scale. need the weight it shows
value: 90 kg
